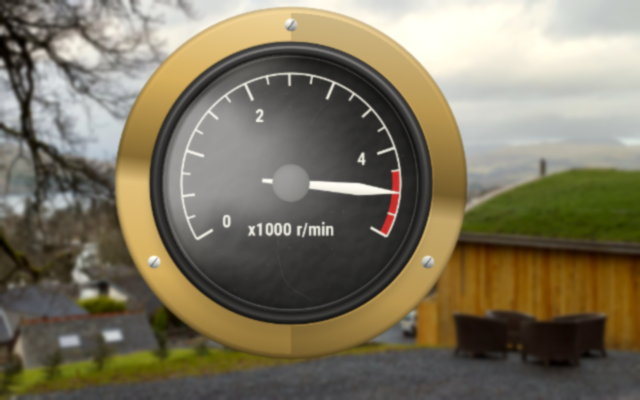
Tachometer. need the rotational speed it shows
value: 4500 rpm
